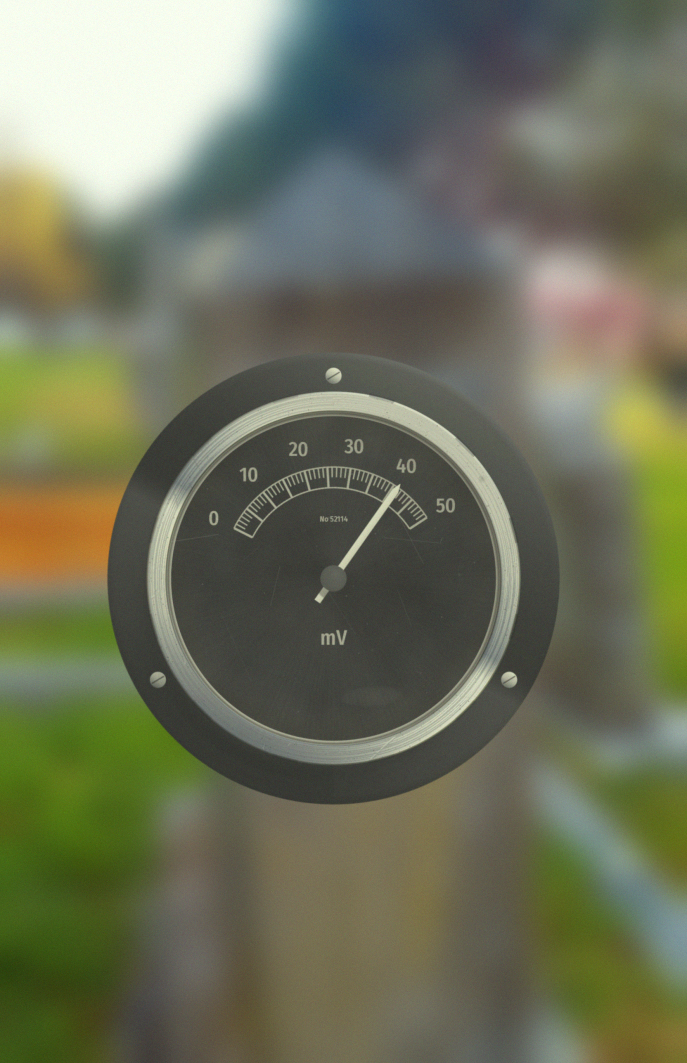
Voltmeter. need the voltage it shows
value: 41 mV
